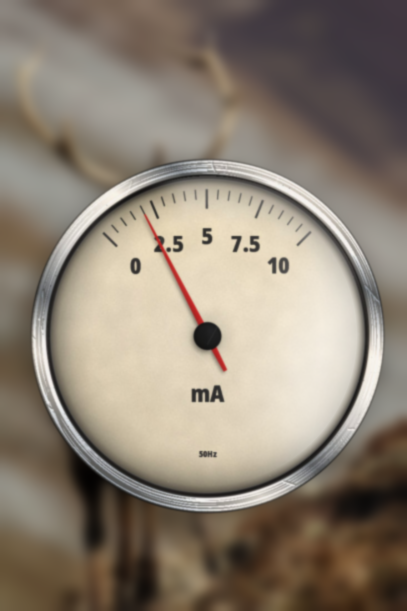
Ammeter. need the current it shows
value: 2 mA
